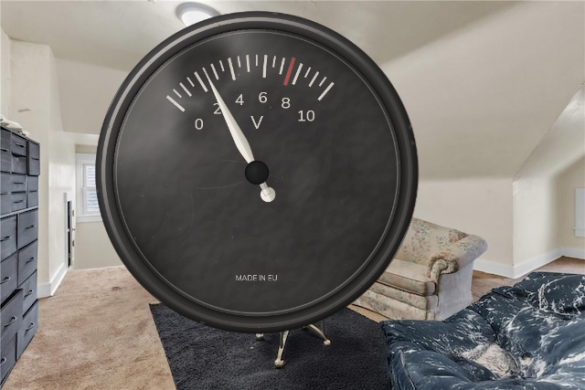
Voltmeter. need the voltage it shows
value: 2.5 V
